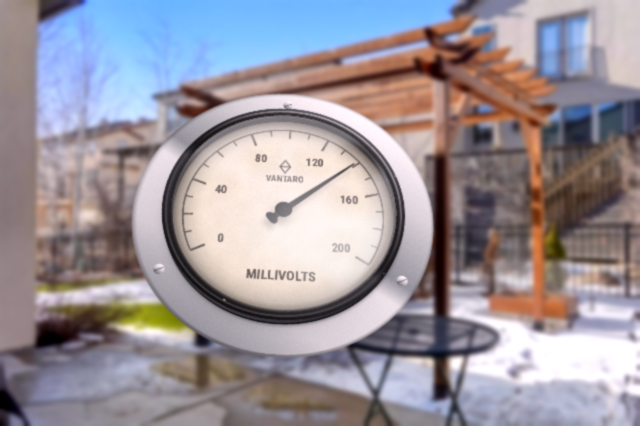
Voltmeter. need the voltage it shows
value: 140 mV
